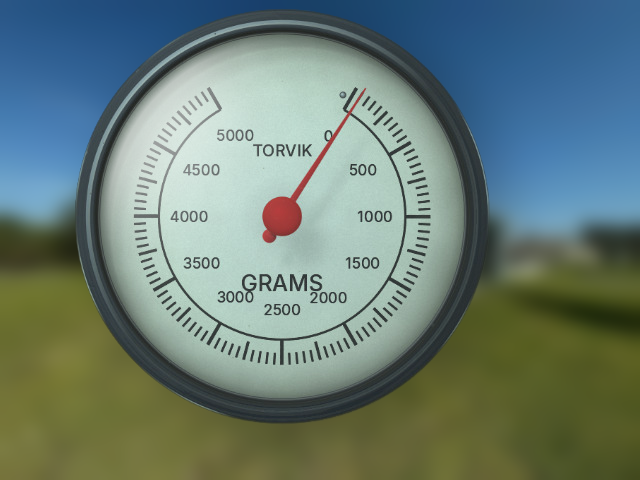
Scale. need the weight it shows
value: 50 g
